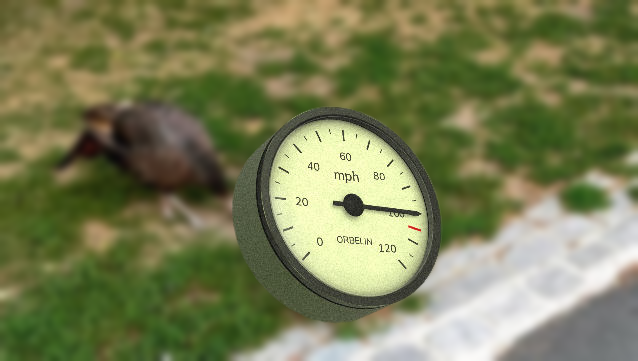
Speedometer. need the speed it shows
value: 100 mph
